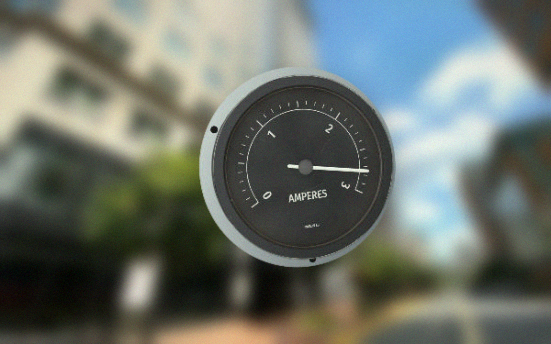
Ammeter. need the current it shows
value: 2.75 A
